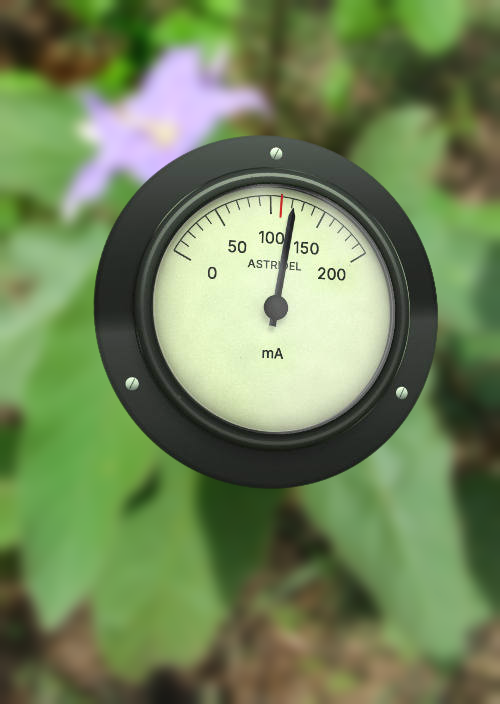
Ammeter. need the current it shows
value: 120 mA
